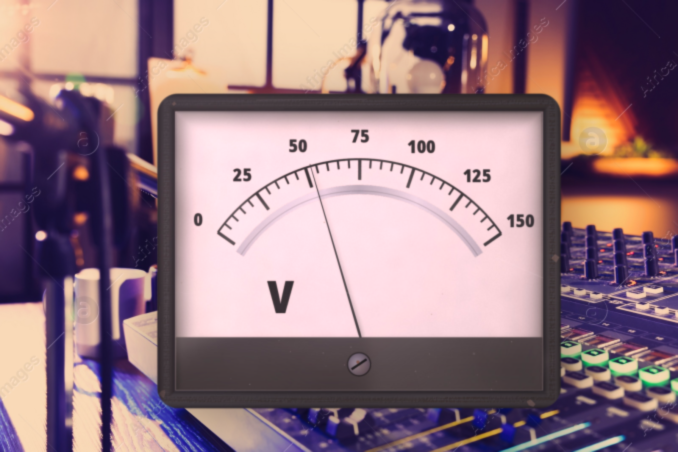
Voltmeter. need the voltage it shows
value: 52.5 V
